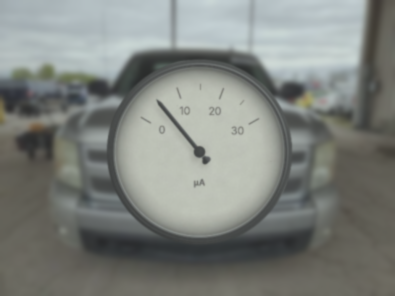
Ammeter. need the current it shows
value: 5 µA
